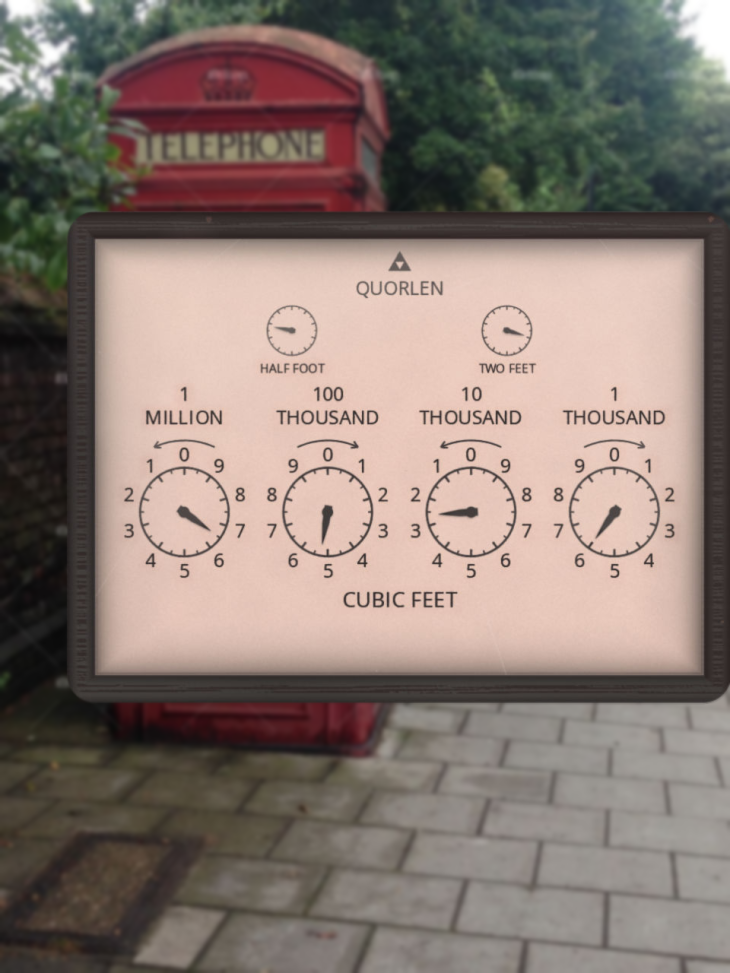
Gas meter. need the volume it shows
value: 652600 ft³
